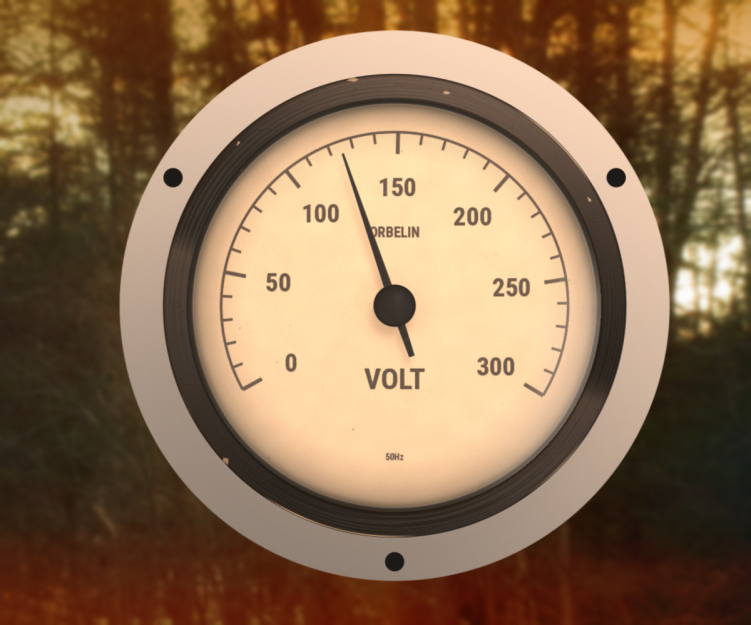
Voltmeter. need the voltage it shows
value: 125 V
